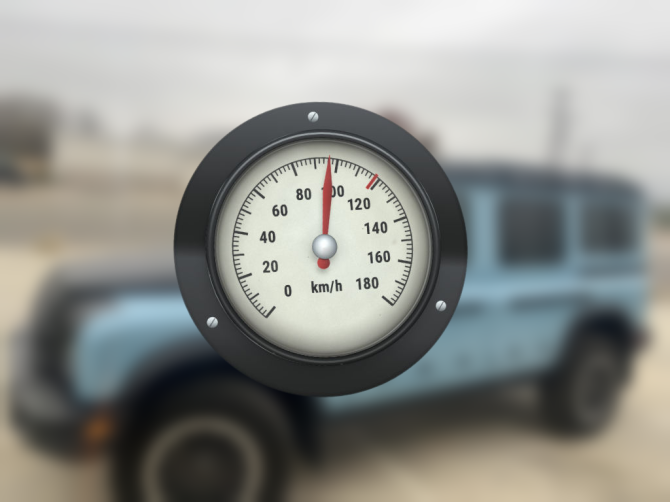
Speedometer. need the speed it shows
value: 96 km/h
